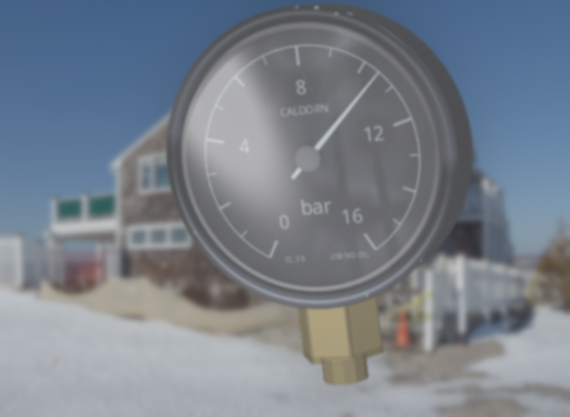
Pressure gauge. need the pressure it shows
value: 10.5 bar
